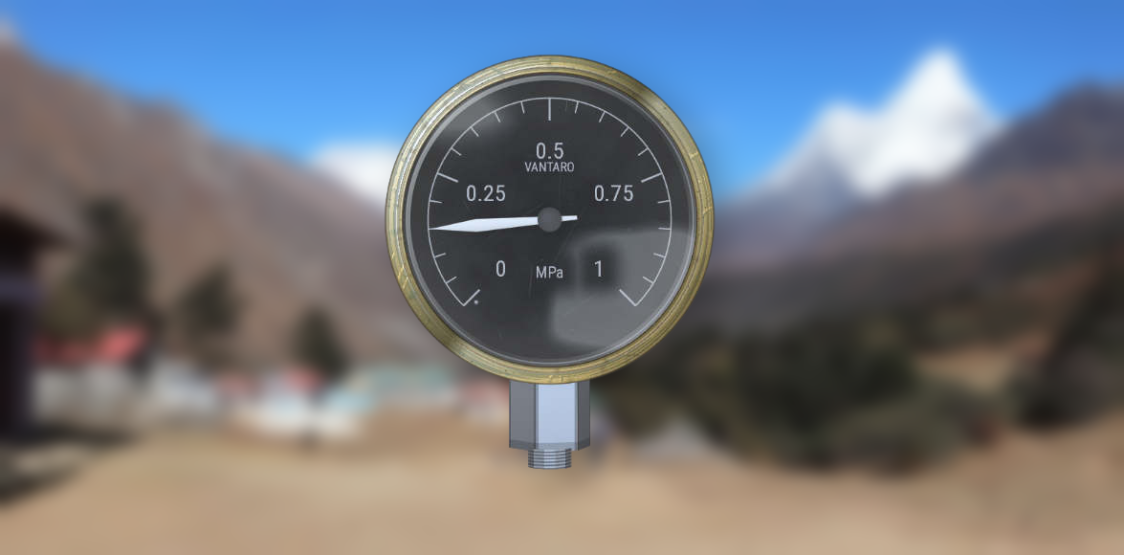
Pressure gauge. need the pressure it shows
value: 0.15 MPa
